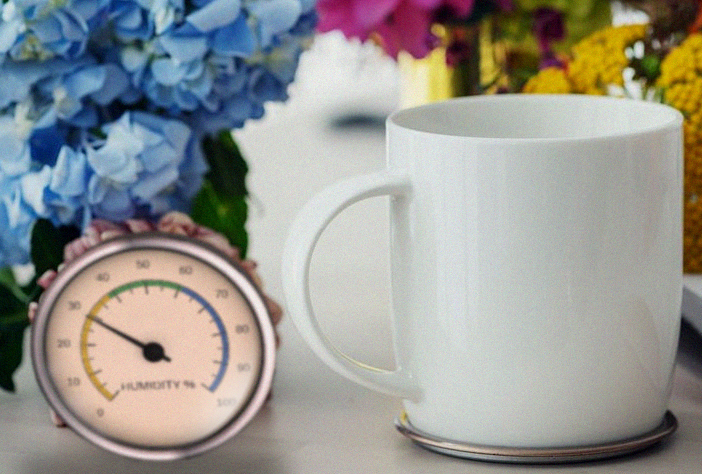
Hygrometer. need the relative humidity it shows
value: 30 %
